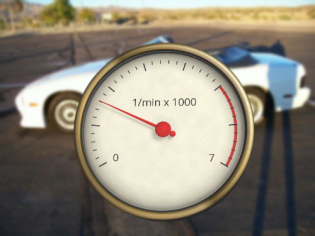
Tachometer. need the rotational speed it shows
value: 1600 rpm
